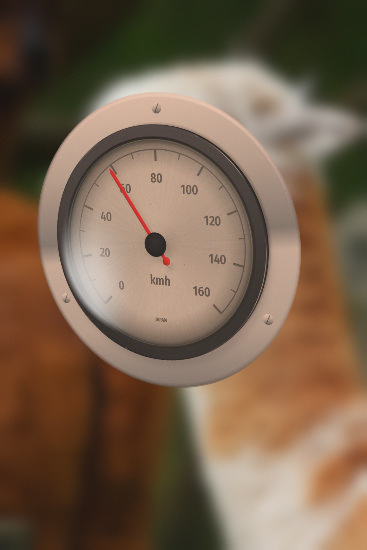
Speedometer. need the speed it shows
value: 60 km/h
